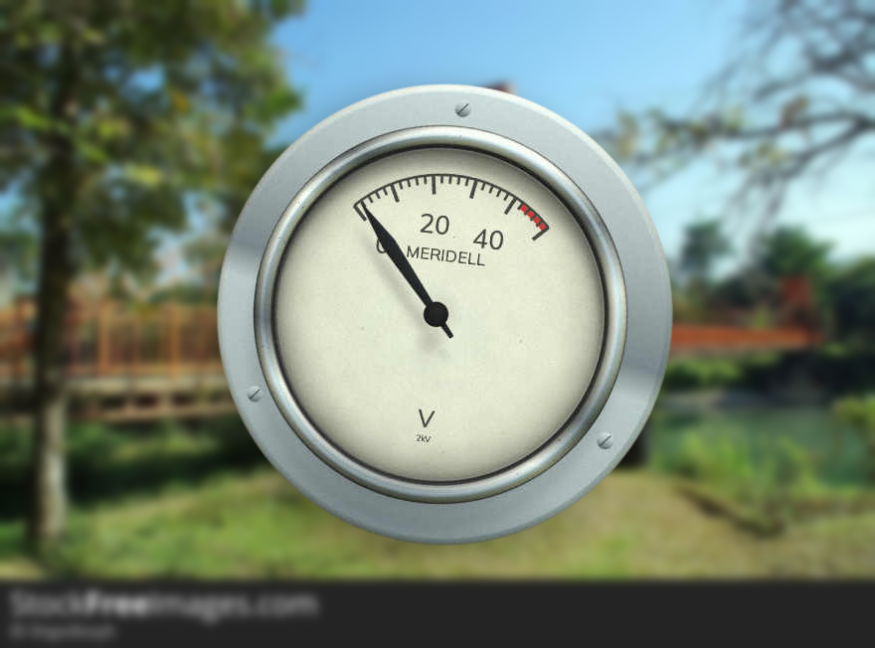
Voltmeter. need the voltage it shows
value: 2 V
